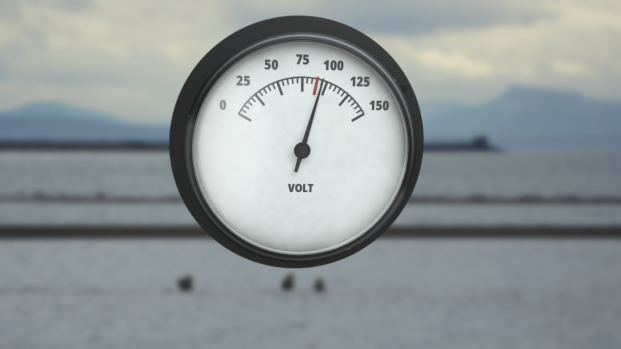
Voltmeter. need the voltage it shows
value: 95 V
